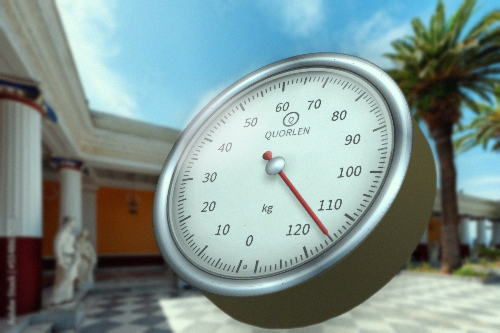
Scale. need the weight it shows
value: 115 kg
